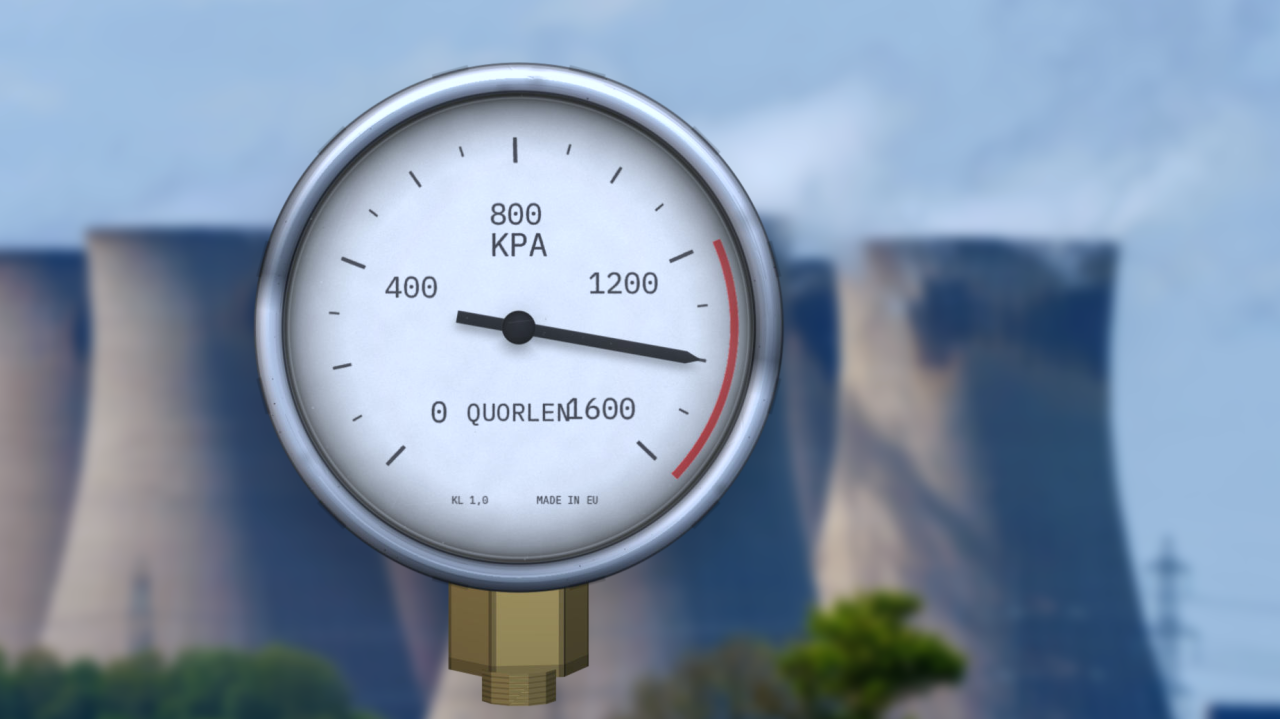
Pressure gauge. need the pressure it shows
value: 1400 kPa
